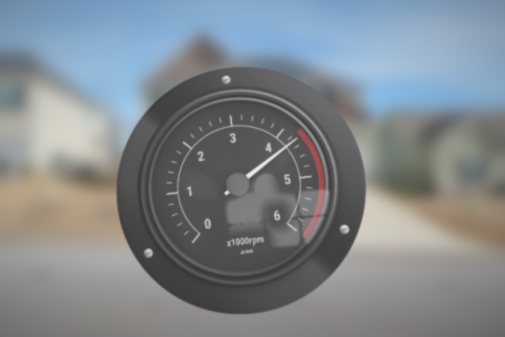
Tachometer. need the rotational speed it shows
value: 4300 rpm
